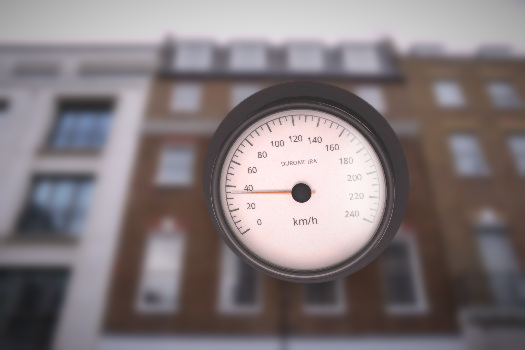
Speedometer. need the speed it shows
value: 35 km/h
